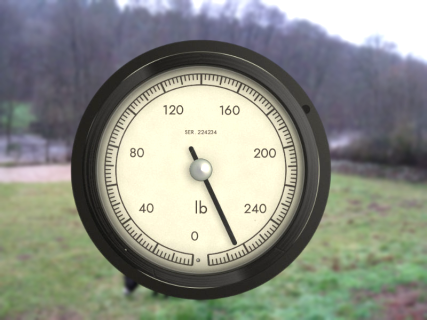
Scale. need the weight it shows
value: 264 lb
